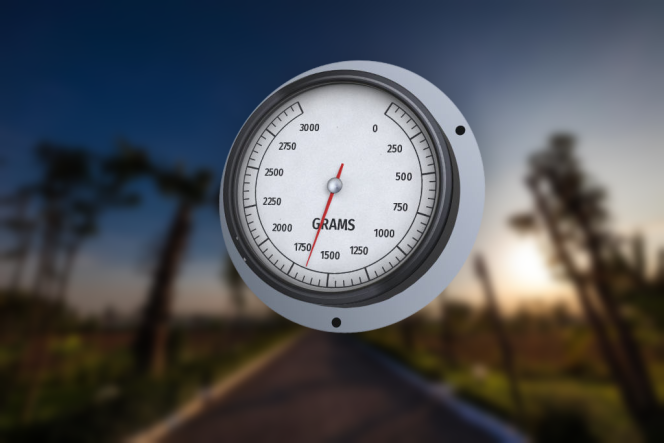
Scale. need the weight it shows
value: 1650 g
